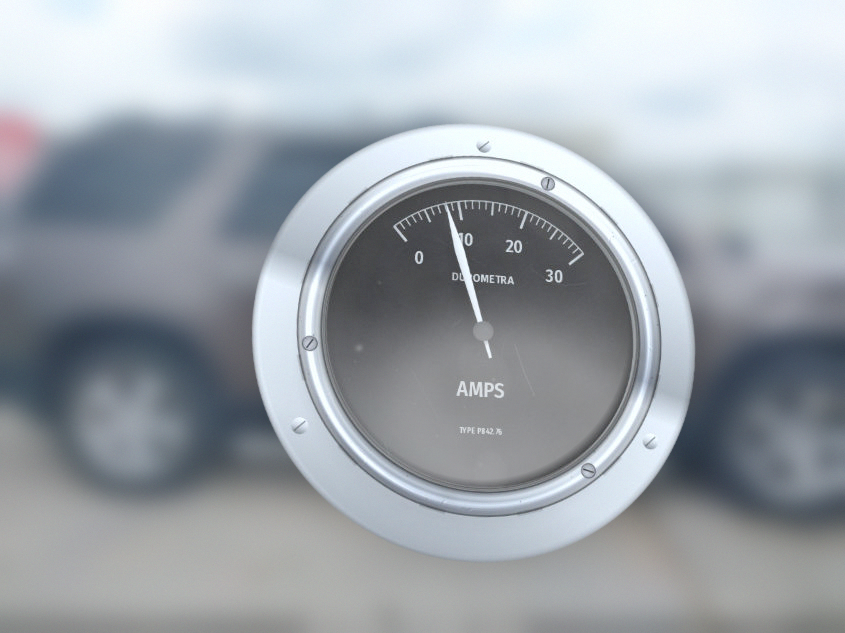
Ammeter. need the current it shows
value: 8 A
